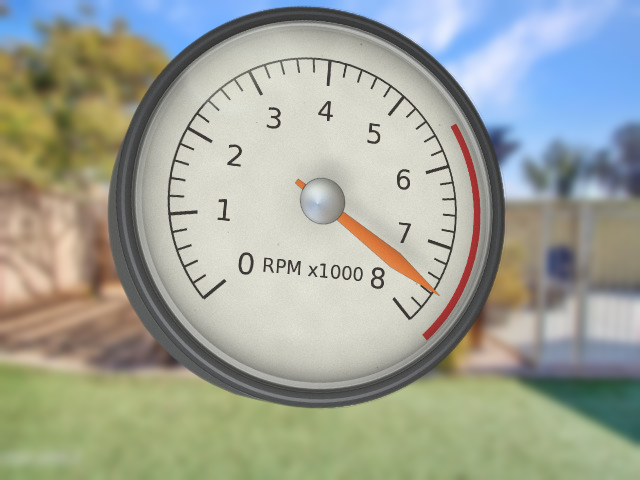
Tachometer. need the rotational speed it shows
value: 7600 rpm
